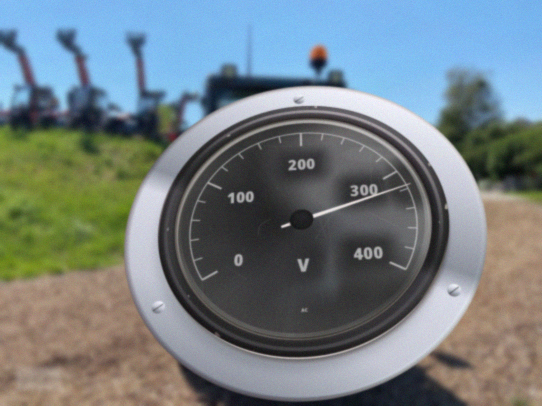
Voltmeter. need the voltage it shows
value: 320 V
